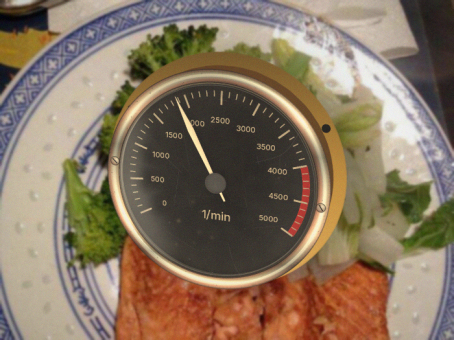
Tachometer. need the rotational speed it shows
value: 1900 rpm
